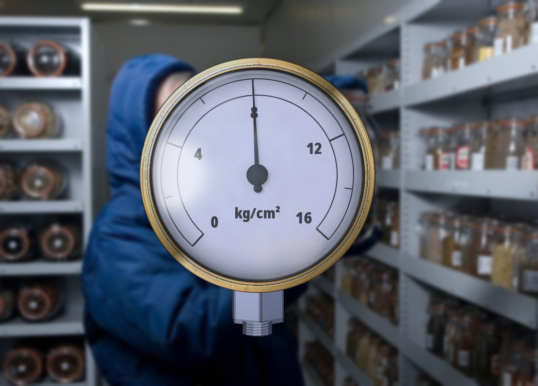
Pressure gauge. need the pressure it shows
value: 8 kg/cm²
